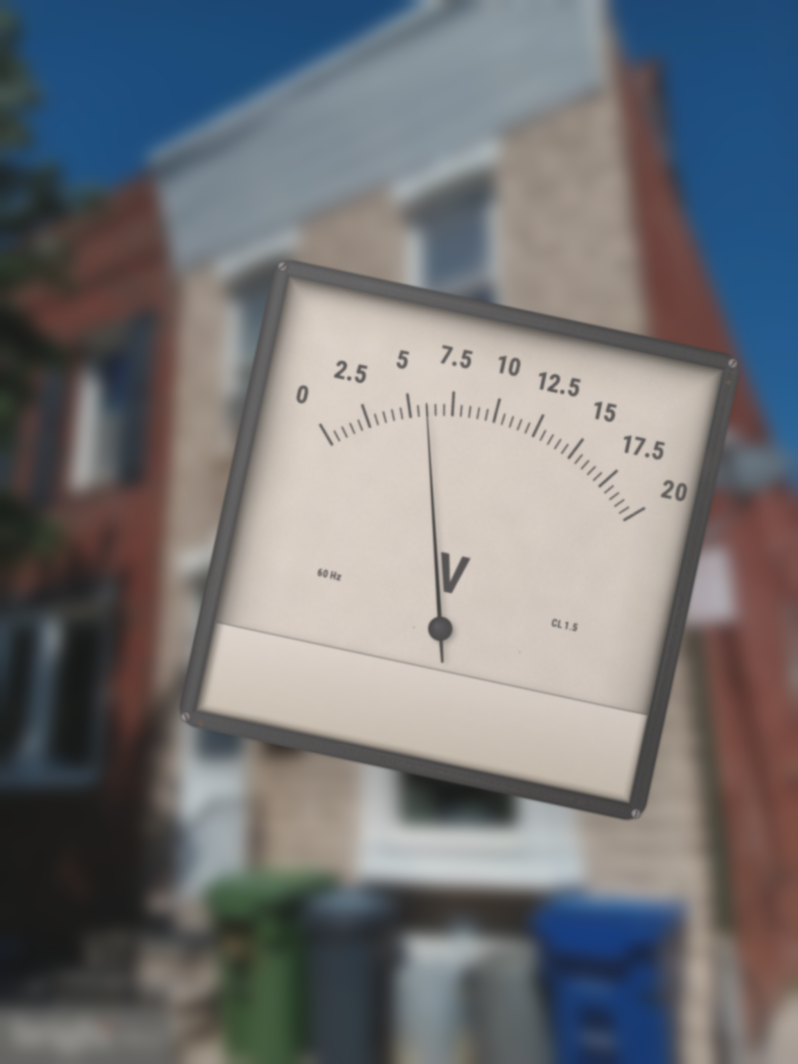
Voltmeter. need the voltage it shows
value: 6 V
